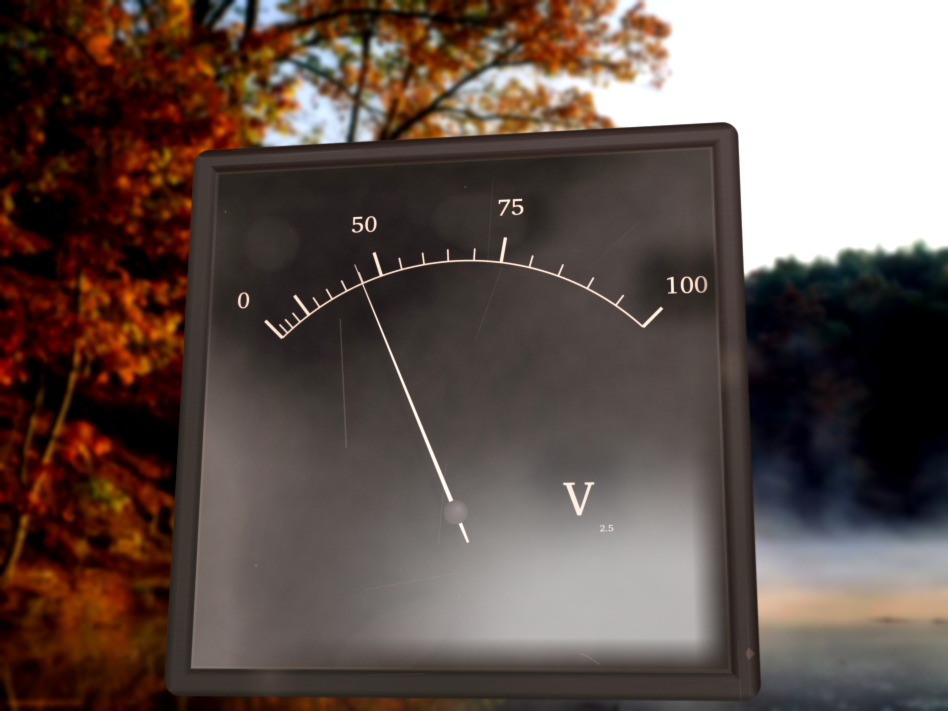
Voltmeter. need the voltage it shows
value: 45 V
